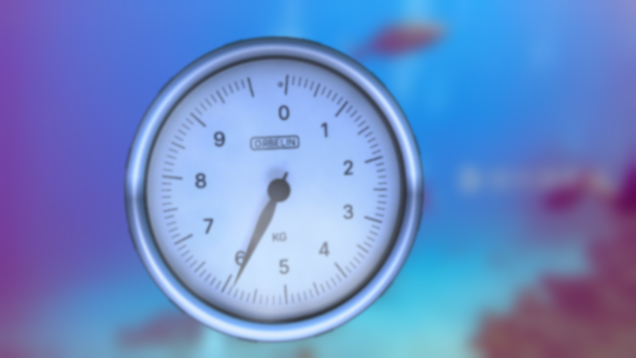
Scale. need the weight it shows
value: 5.9 kg
